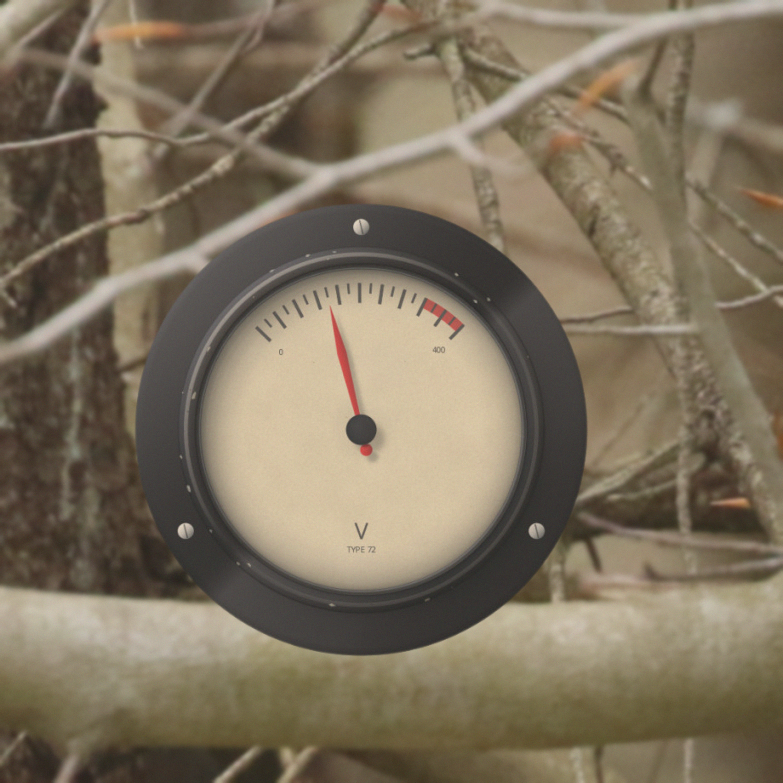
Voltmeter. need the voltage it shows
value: 140 V
